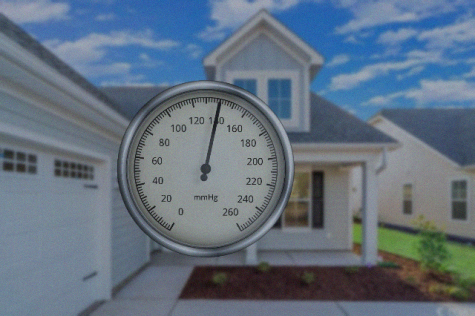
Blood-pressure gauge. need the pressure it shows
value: 140 mmHg
